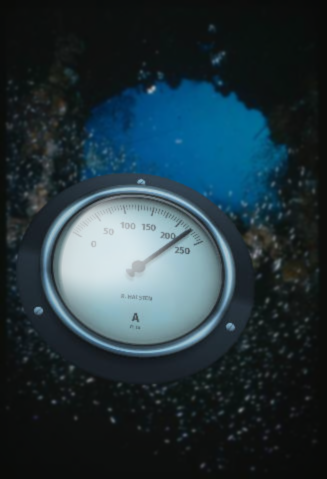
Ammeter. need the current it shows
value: 225 A
